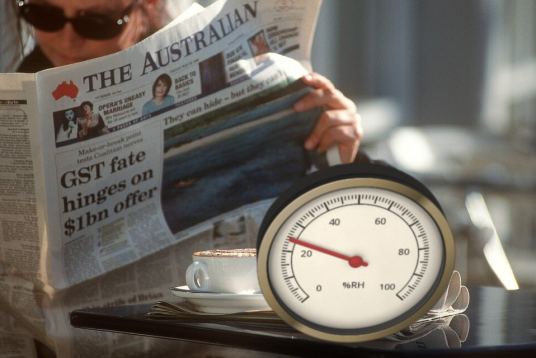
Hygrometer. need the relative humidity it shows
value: 25 %
